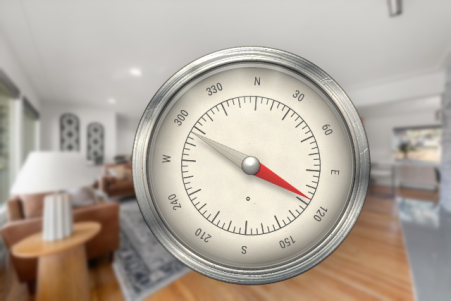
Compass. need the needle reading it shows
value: 115 °
